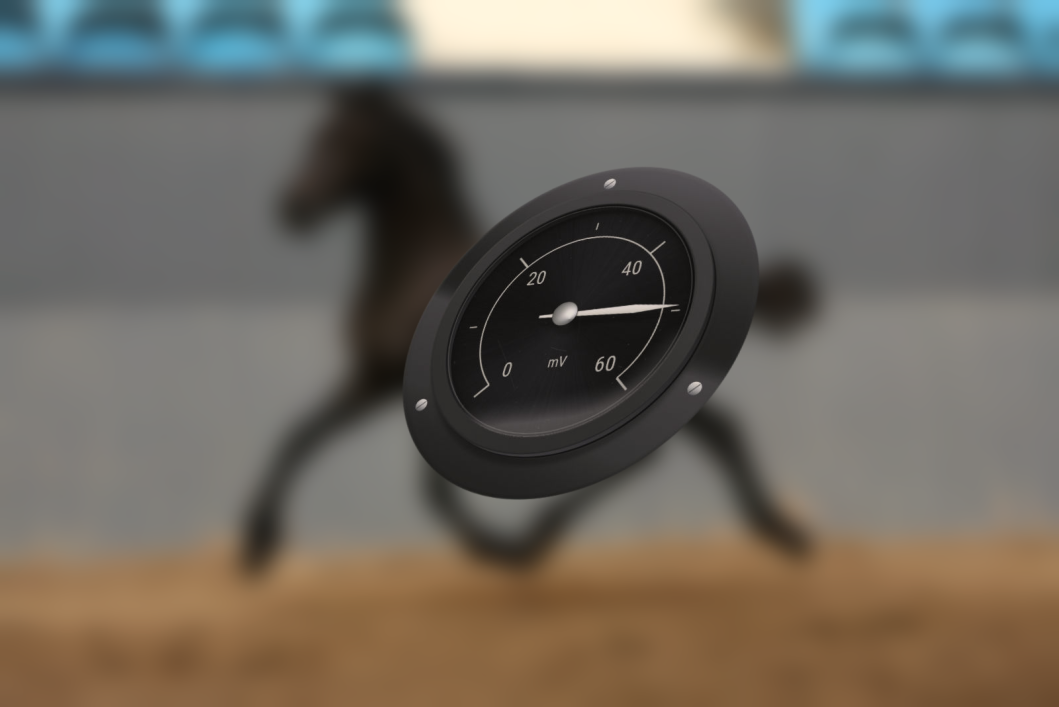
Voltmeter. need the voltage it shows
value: 50 mV
